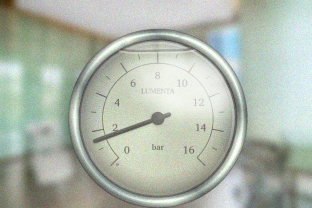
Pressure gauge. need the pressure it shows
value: 1.5 bar
